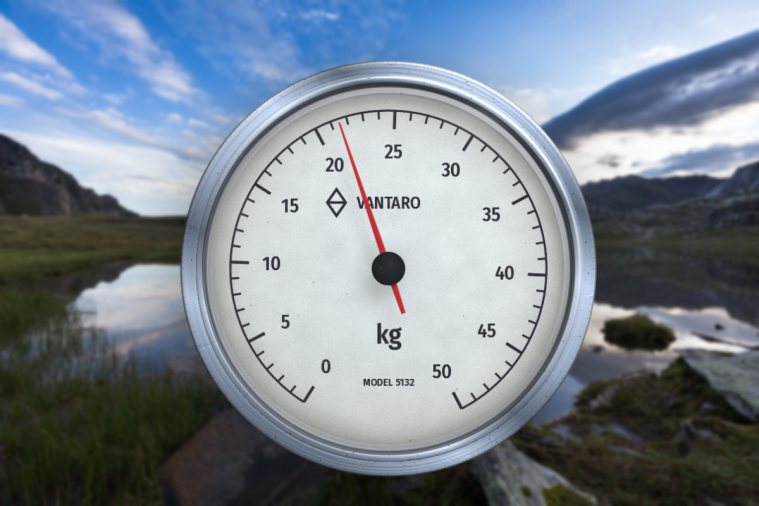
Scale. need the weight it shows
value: 21.5 kg
